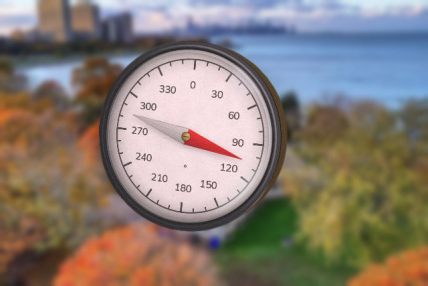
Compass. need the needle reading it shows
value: 105 °
